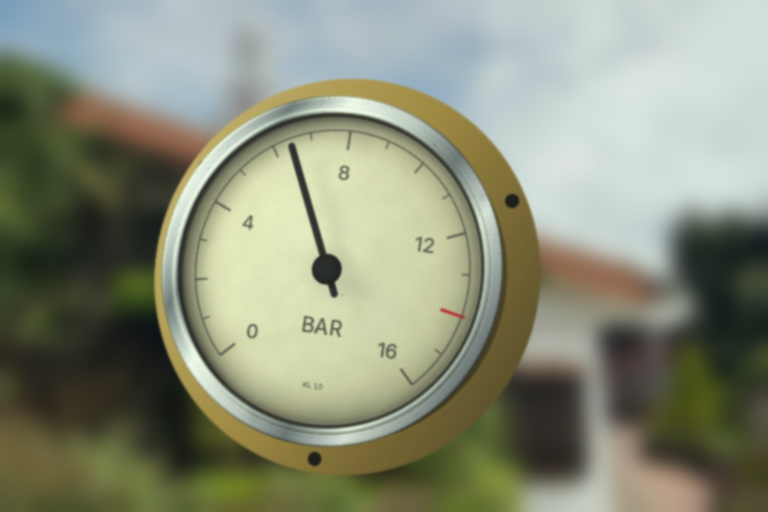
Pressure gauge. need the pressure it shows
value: 6.5 bar
